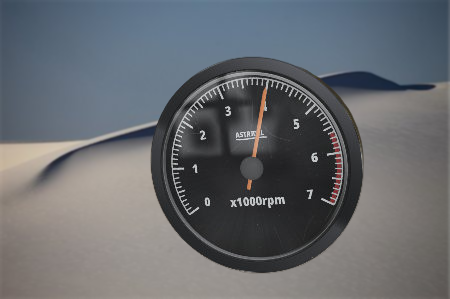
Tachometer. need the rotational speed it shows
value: 4000 rpm
